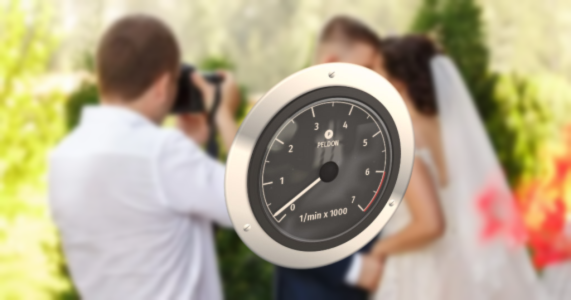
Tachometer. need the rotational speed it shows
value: 250 rpm
